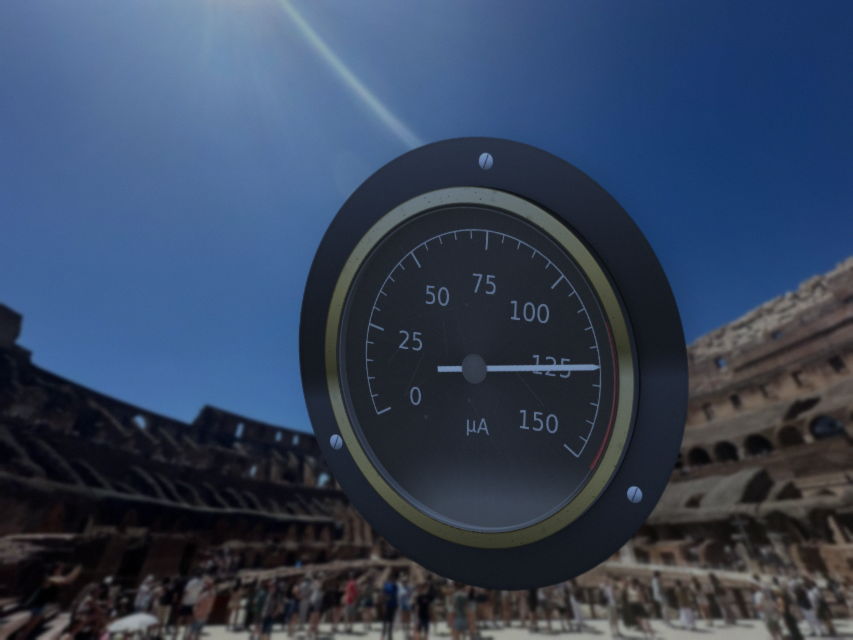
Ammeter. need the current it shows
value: 125 µA
